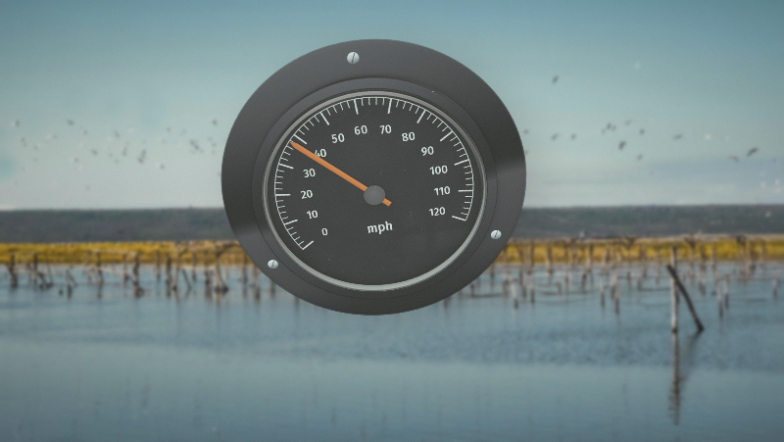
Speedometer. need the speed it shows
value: 38 mph
